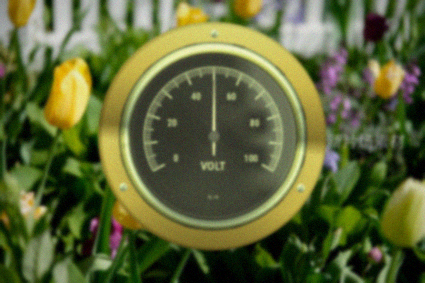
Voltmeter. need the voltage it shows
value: 50 V
